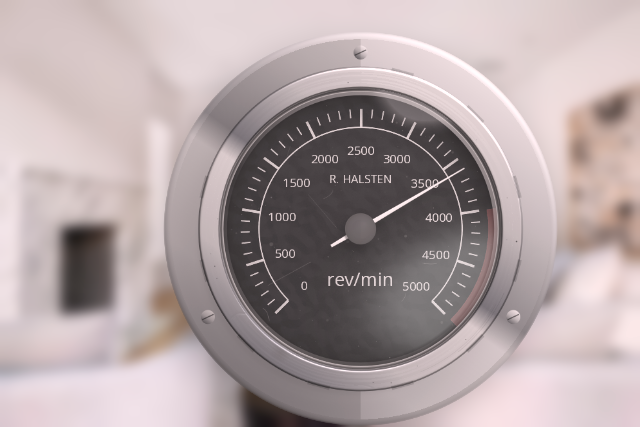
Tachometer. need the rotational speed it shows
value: 3600 rpm
